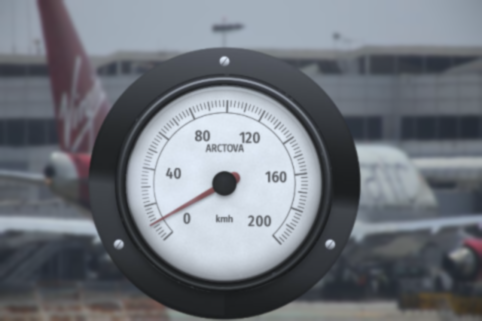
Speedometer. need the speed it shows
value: 10 km/h
